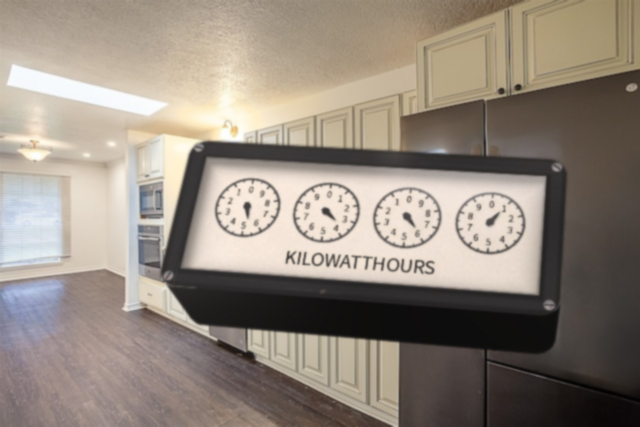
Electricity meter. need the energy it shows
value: 5361 kWh
